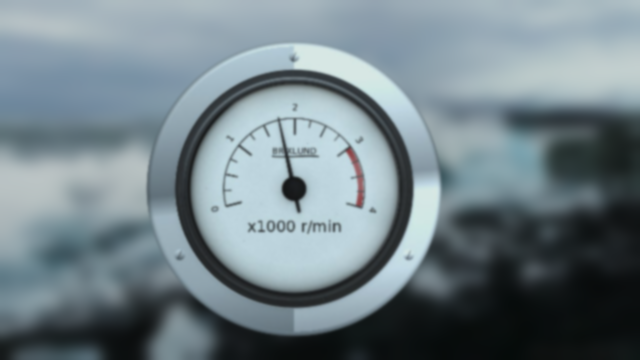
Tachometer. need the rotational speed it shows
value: 1750 rpm
